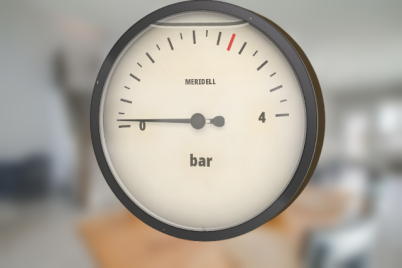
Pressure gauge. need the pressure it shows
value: 0.1 bar
